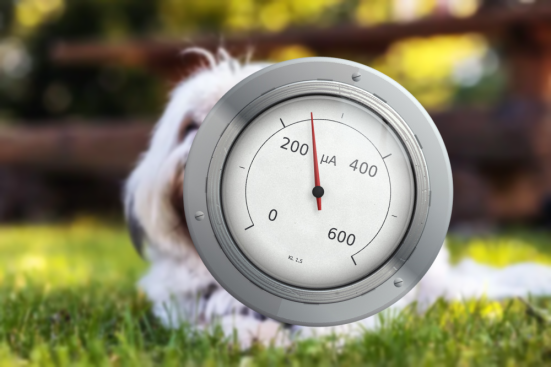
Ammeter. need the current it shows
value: 250 µA
